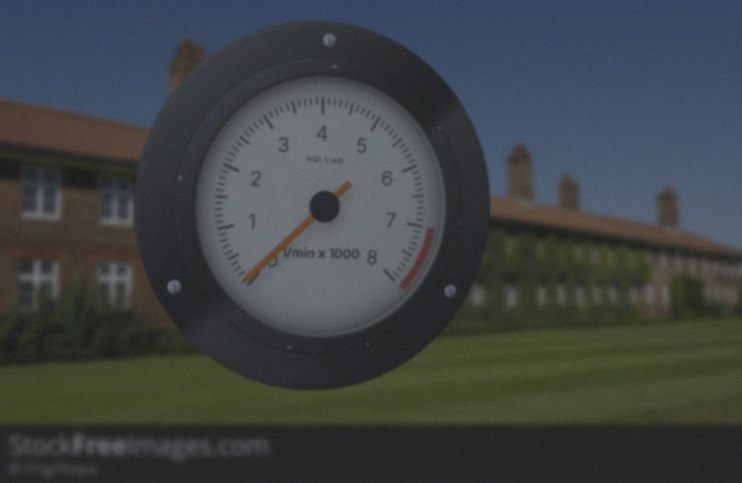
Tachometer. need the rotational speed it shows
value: 100 rpm
